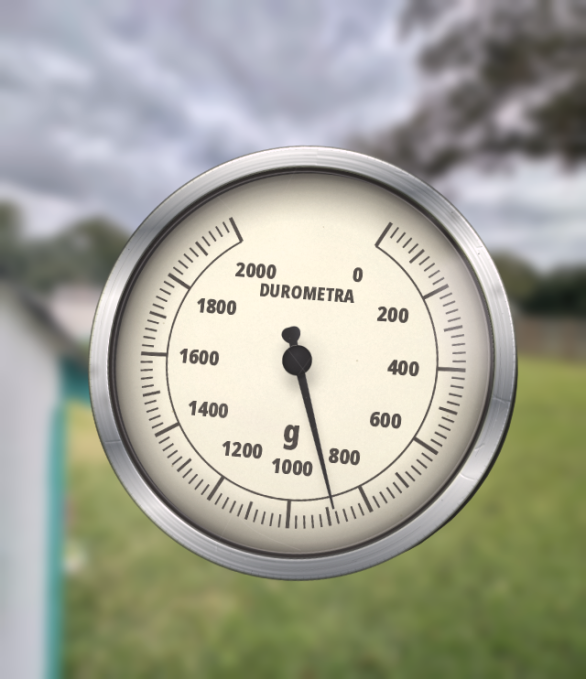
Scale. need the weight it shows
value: 880 g
